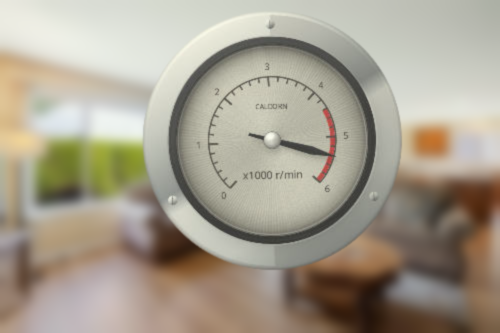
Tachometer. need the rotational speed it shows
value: 5400 rpm
